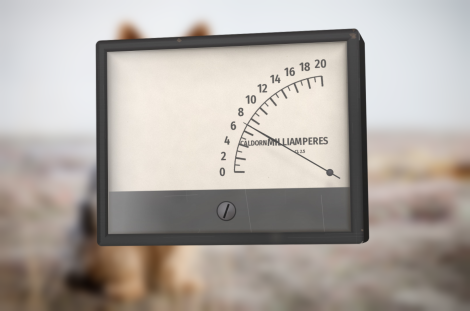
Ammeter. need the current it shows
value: 7 mA
